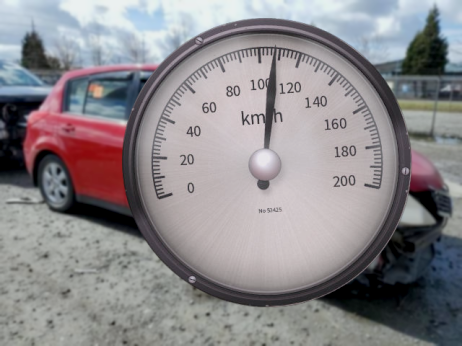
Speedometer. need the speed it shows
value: 108 km/h
